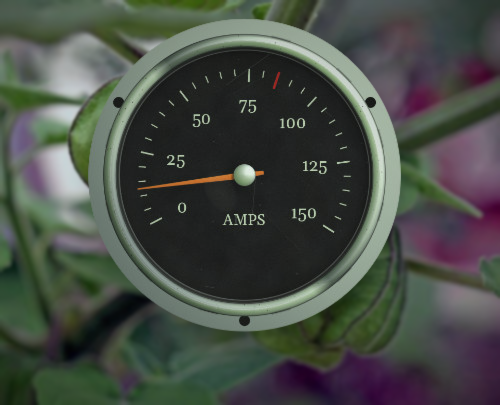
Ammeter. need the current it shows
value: 12.5 A
